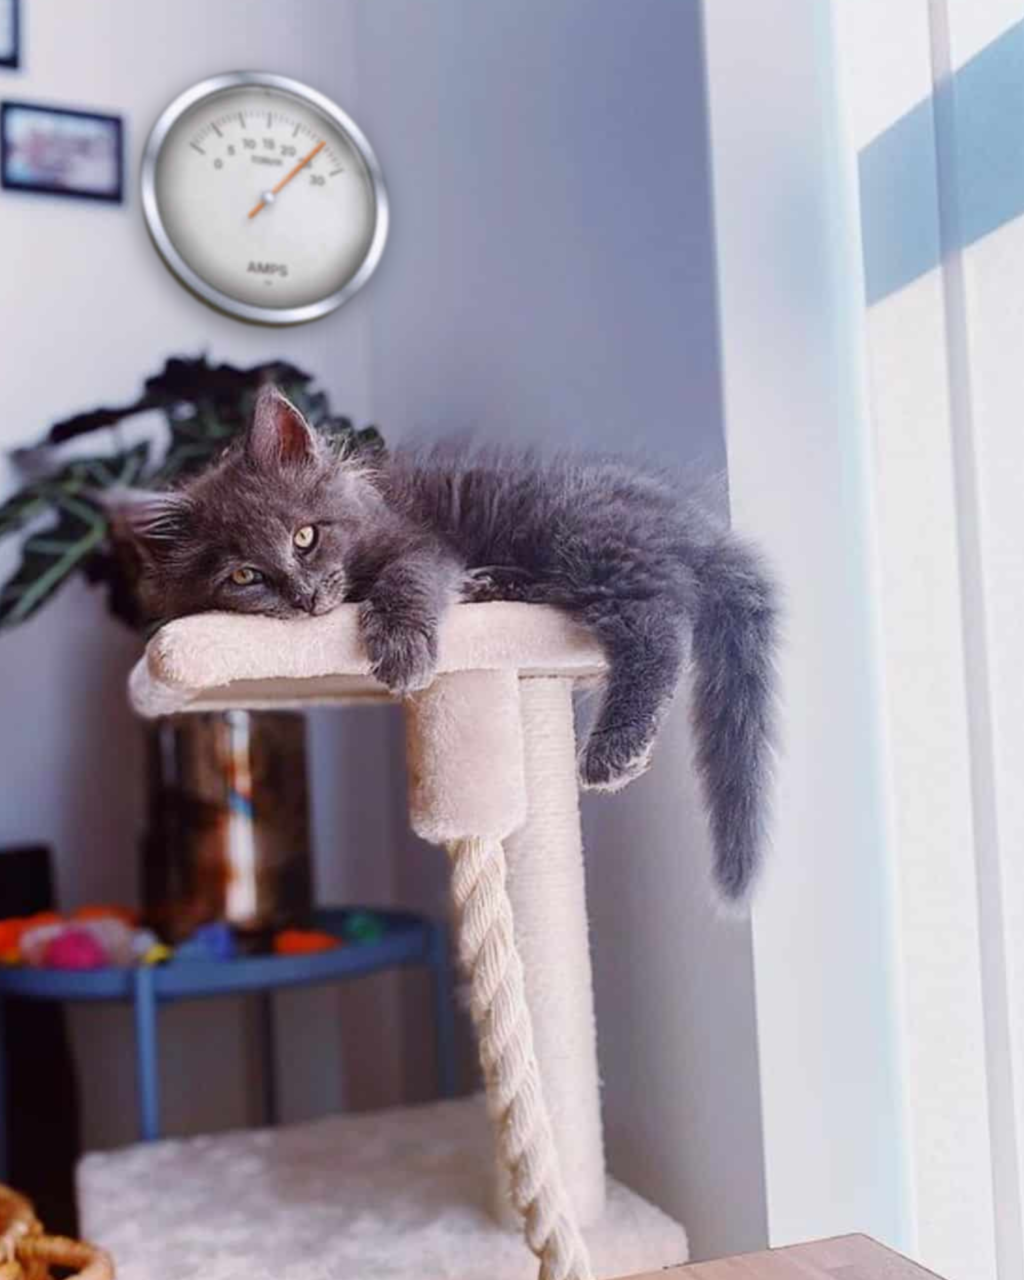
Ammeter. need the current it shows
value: 25 A
